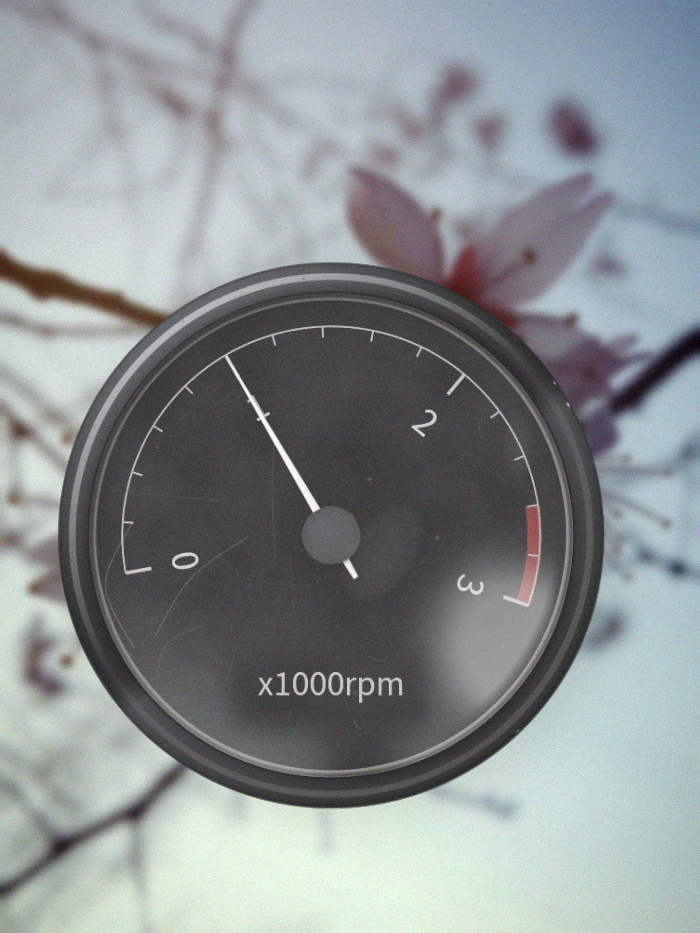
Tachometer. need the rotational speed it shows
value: 1000 rpm
